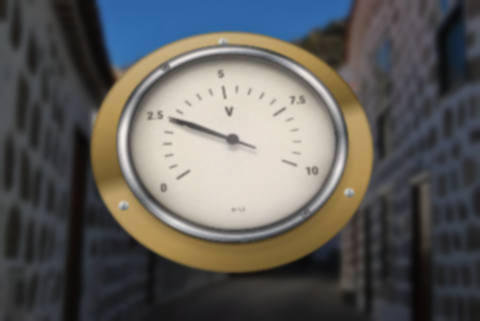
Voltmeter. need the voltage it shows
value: 2.5 V
